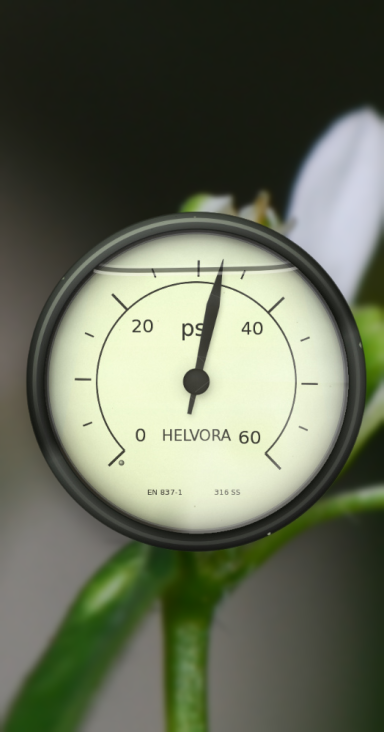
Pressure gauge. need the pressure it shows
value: 32.5 psi
